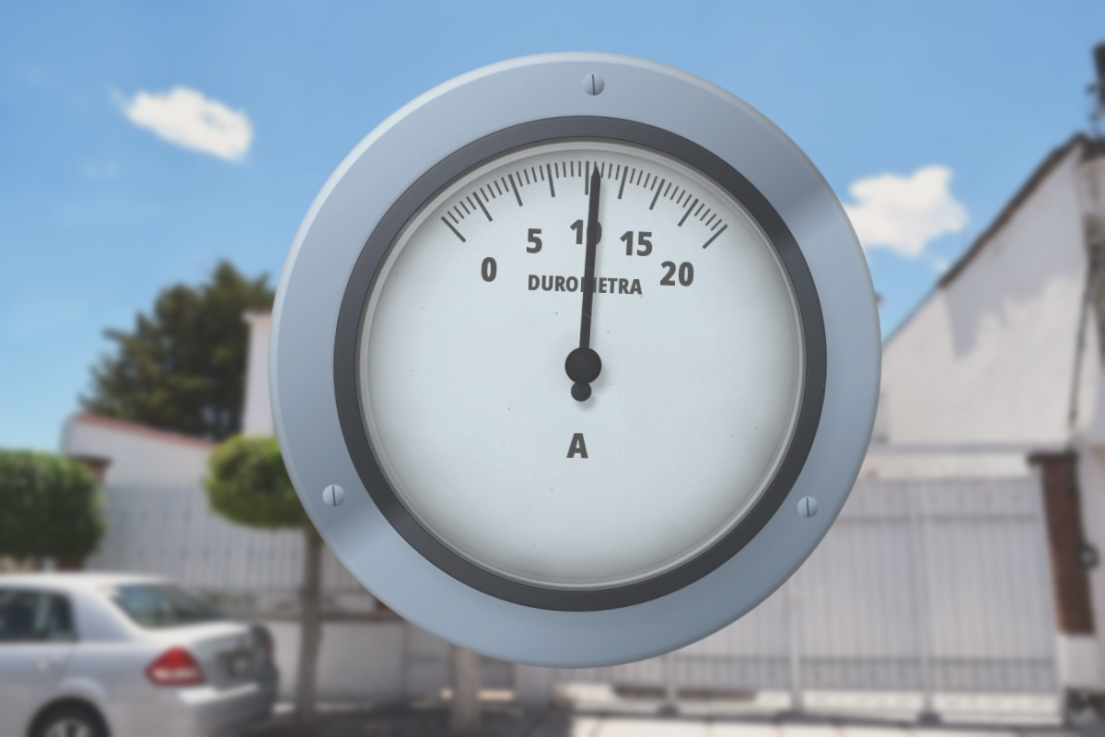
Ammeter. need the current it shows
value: 10.5 A
